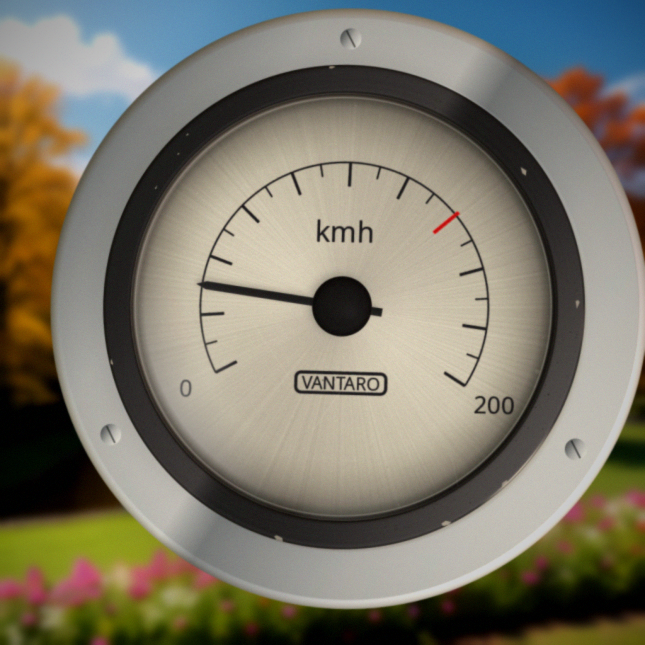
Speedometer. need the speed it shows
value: 30 km/h
